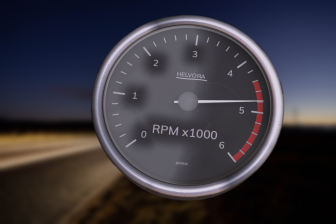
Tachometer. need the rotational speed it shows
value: 4800 rpm
